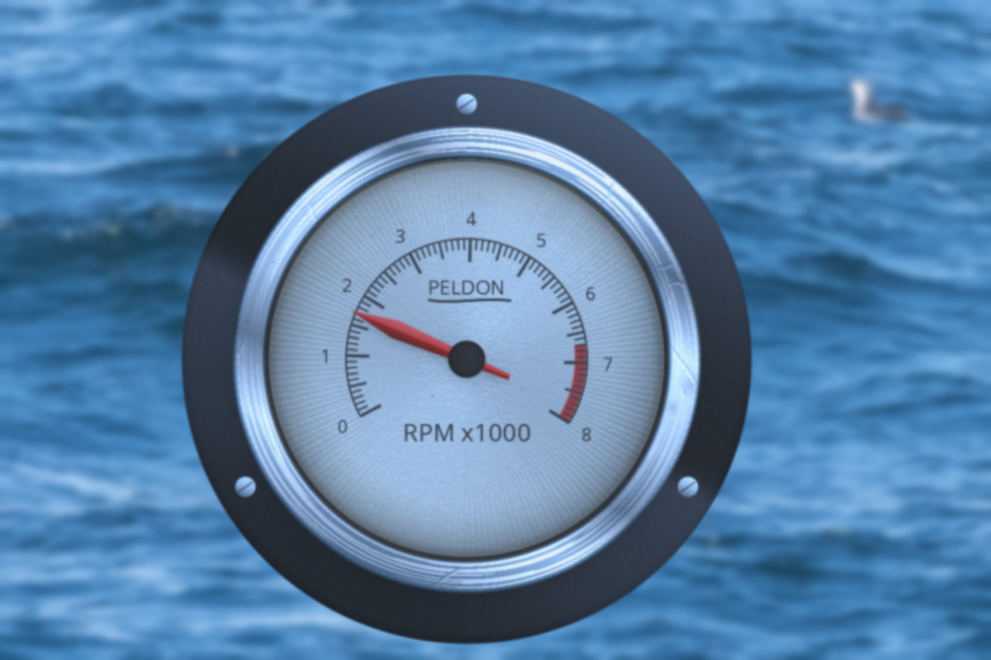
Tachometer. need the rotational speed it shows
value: 1700 rpm
